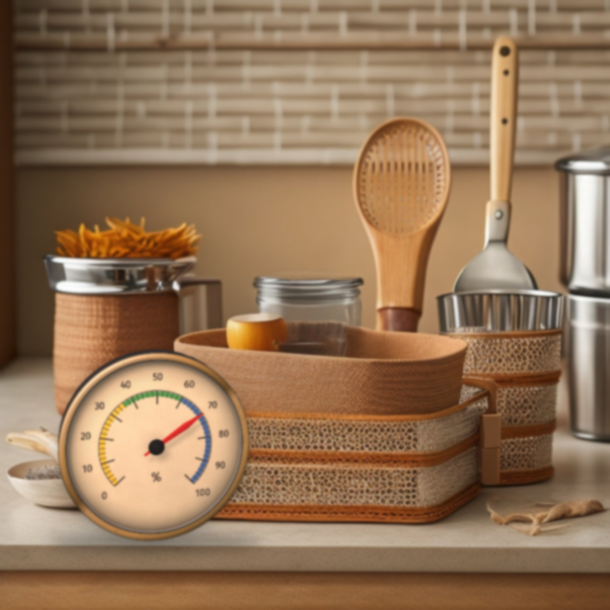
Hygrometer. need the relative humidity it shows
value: 70 %
